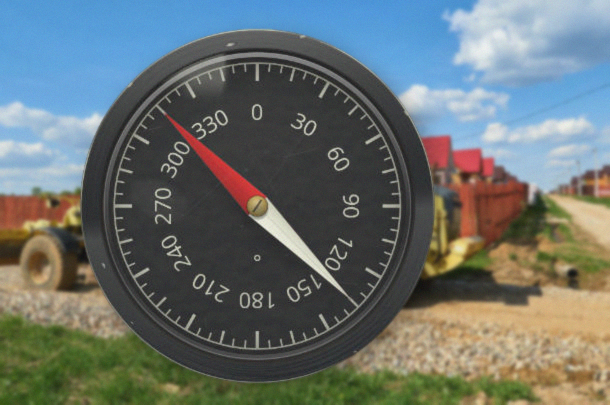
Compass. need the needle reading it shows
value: 315 °
